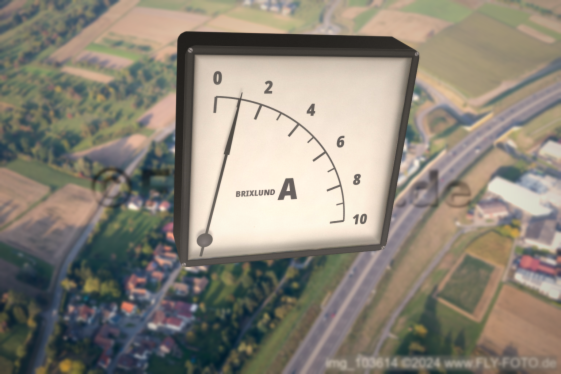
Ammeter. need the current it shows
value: 1 A
